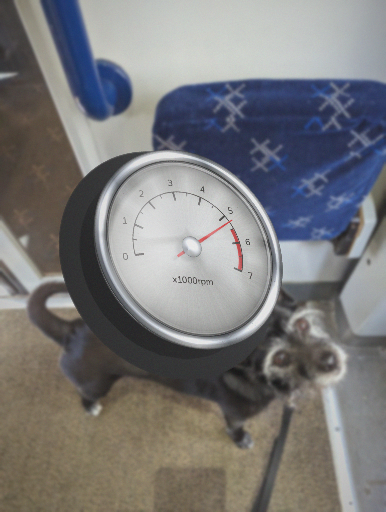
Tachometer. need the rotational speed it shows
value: 5250 rpm
